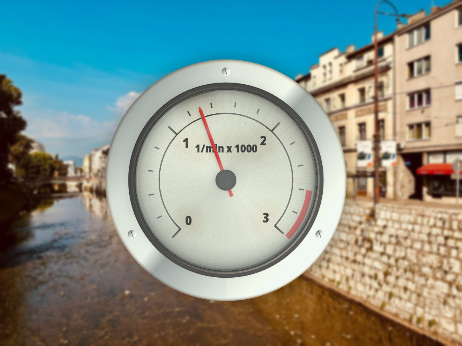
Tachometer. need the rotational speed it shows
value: 1300 rpm
